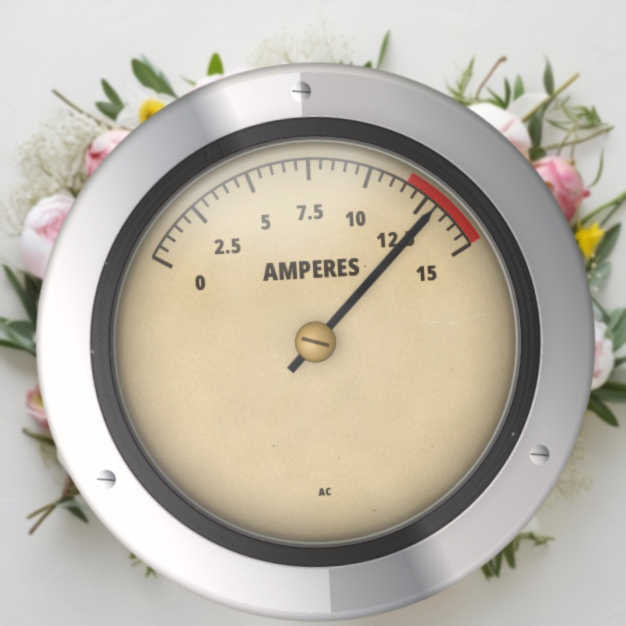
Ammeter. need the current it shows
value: 13 A
